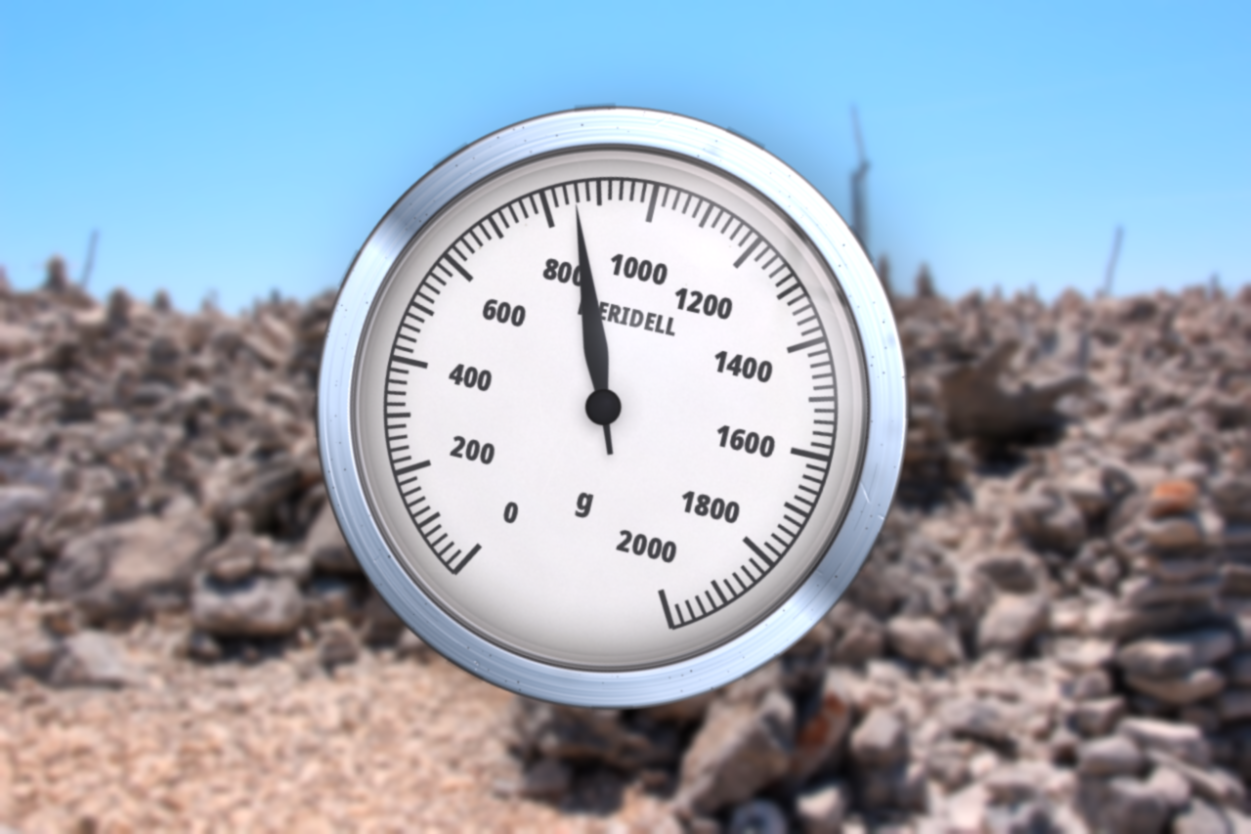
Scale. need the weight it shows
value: 860 g
